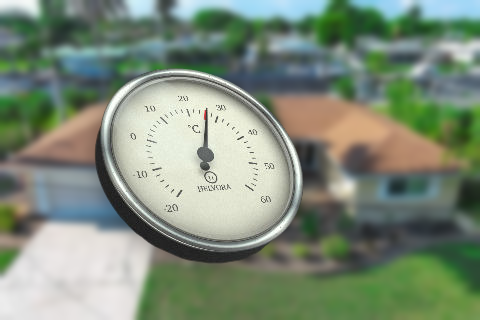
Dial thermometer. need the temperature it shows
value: 26 °C
